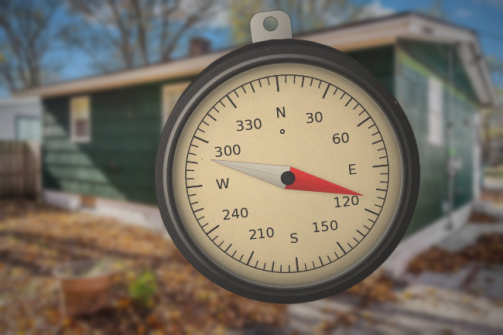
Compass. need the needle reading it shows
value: 110 °
